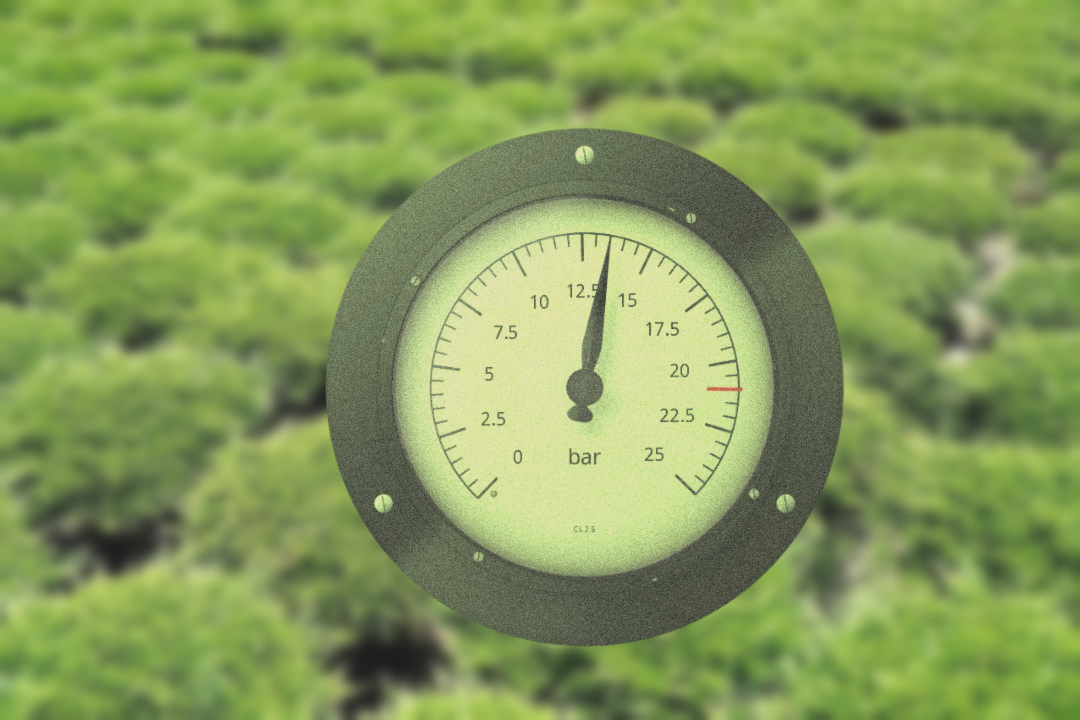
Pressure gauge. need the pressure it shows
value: 13.5 bar
